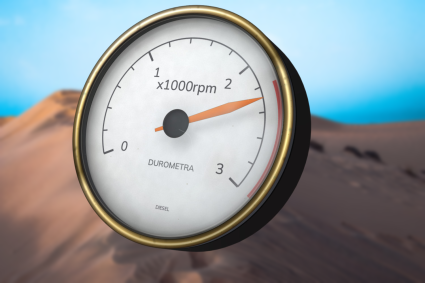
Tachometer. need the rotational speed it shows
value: 2300 rpm
